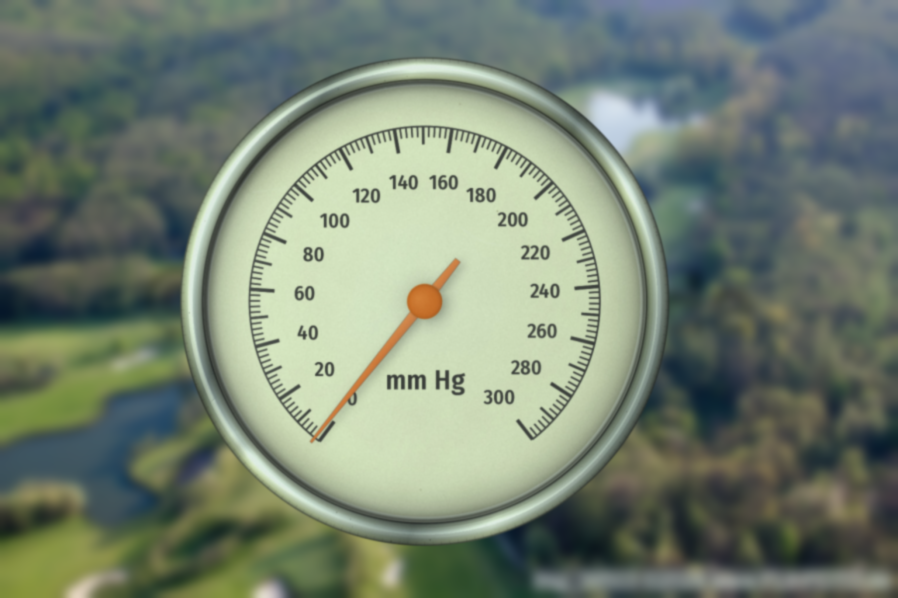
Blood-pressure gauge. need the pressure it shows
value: 2 mmHg
